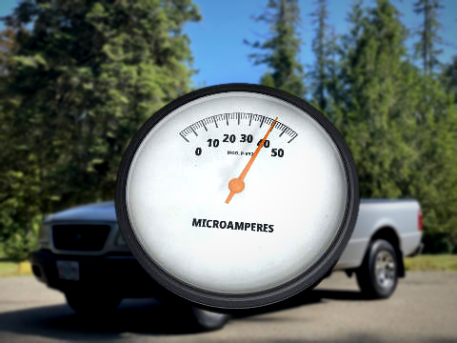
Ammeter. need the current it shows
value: 40 µA
